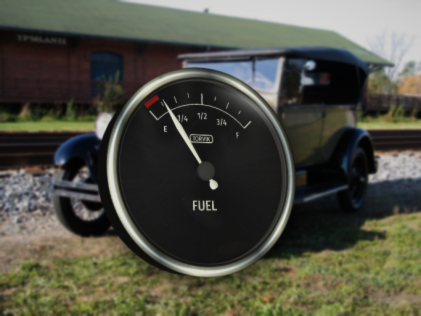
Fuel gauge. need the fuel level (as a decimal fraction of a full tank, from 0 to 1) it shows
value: 0.125
